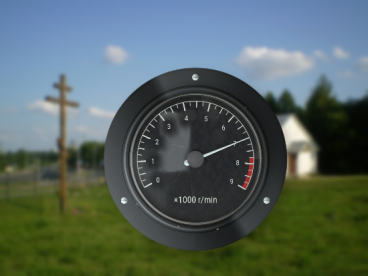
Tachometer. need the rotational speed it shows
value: 7000 rpm
